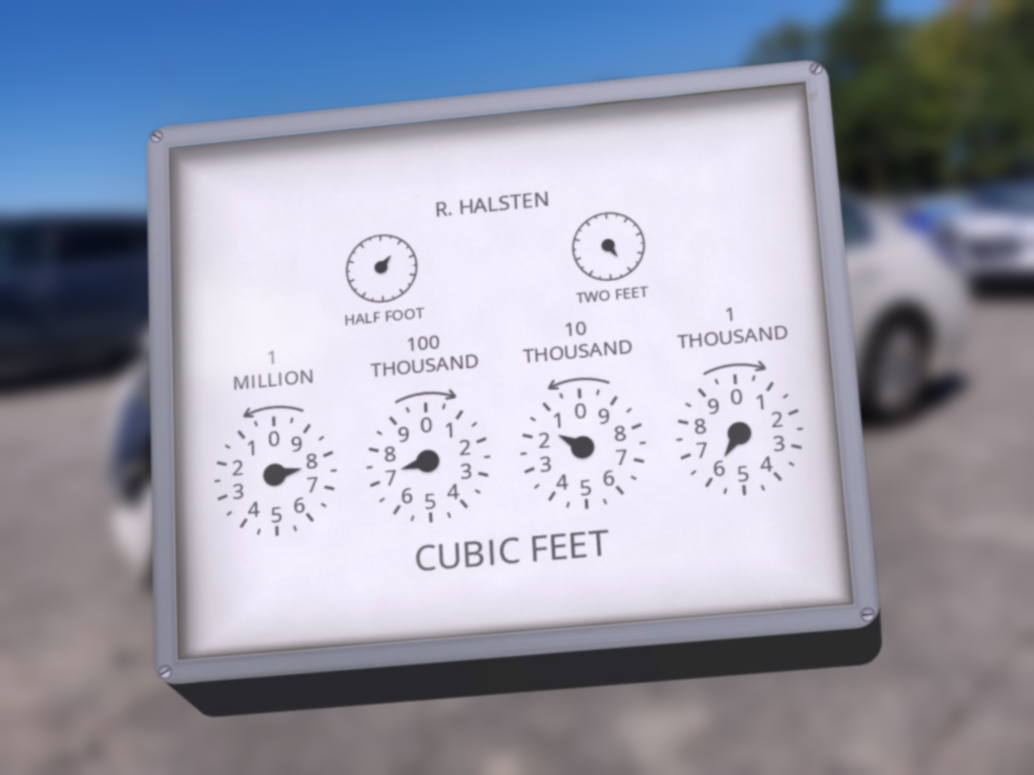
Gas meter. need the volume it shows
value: 771600 ft³
